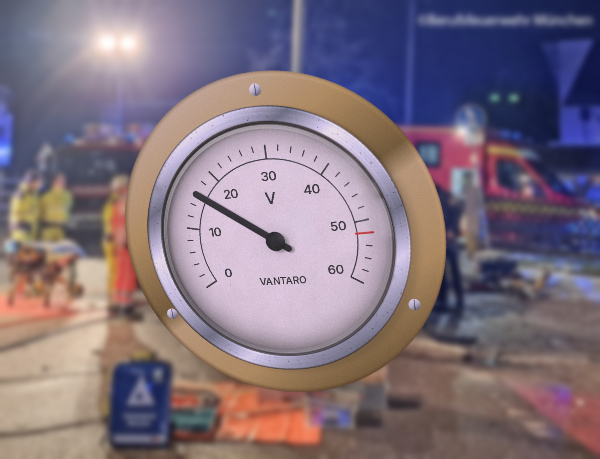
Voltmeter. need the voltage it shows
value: 16 V
